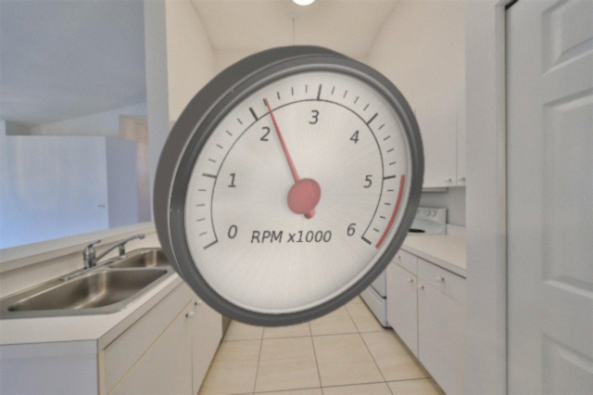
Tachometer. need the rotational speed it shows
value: 2200 rpm
